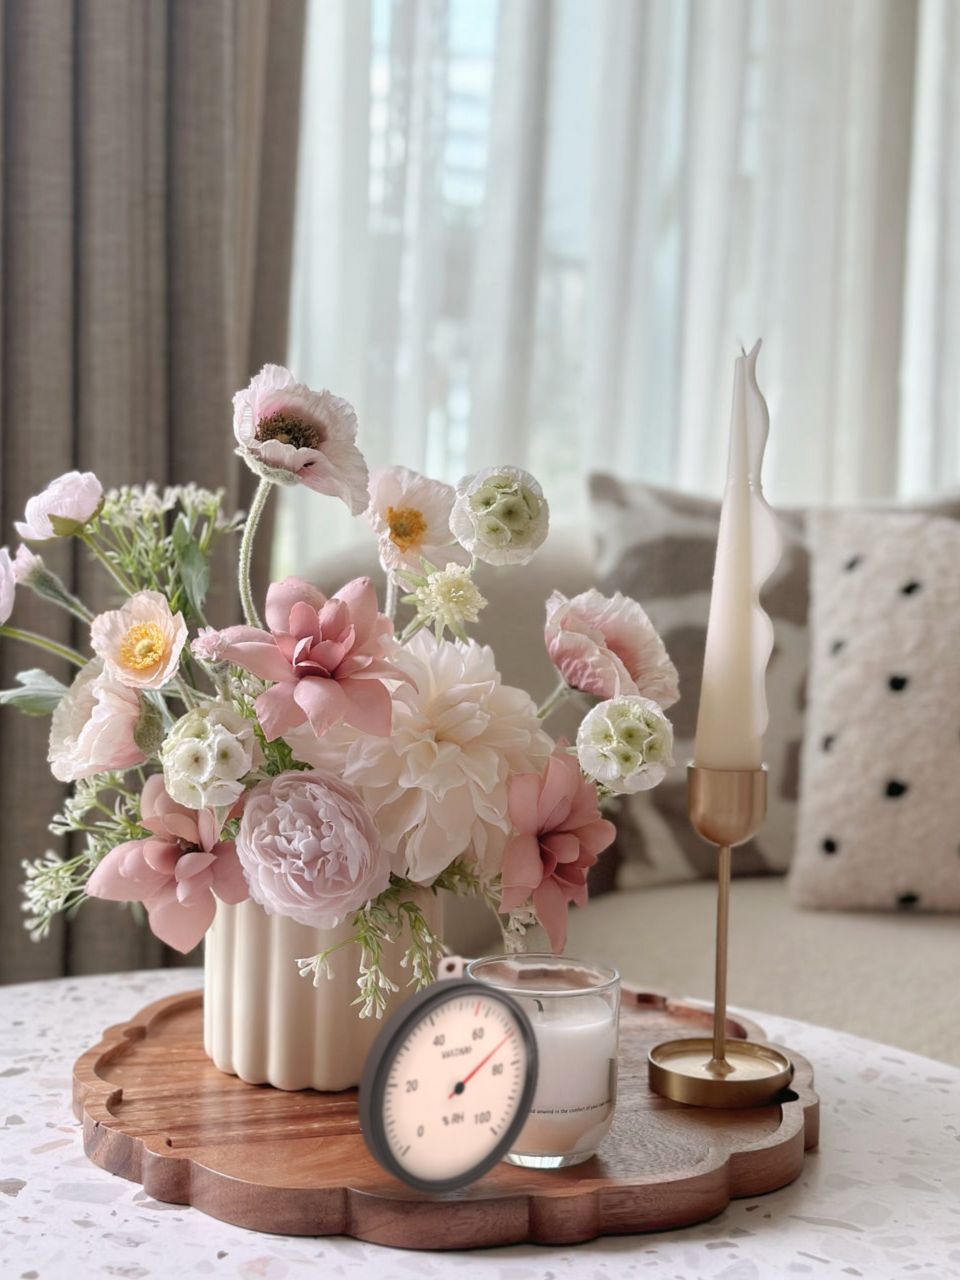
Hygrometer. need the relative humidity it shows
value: 70 %
